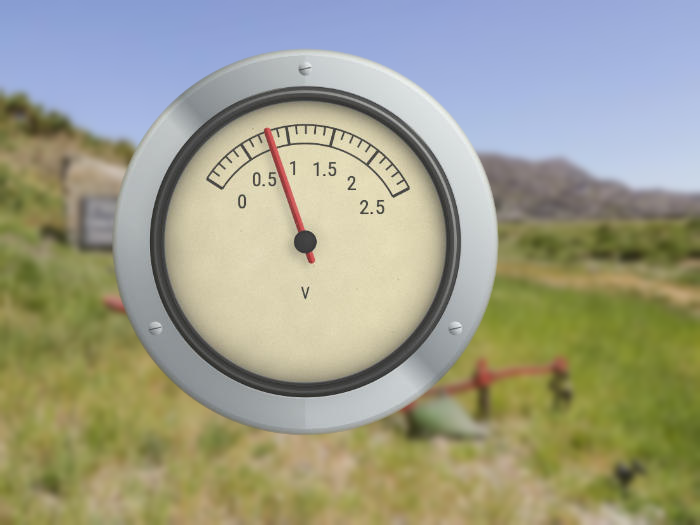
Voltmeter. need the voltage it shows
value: 0.8 V
